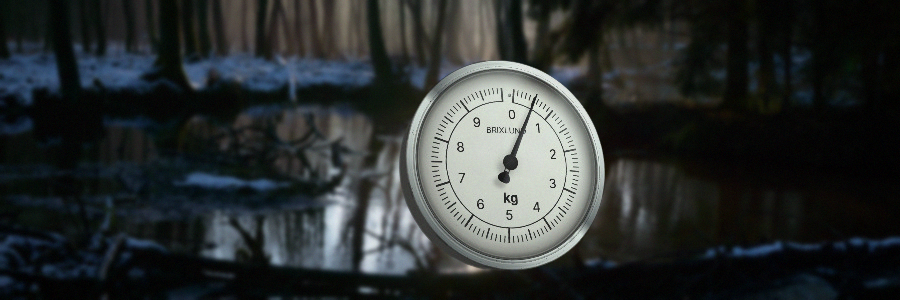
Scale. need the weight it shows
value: 0.5 kg
